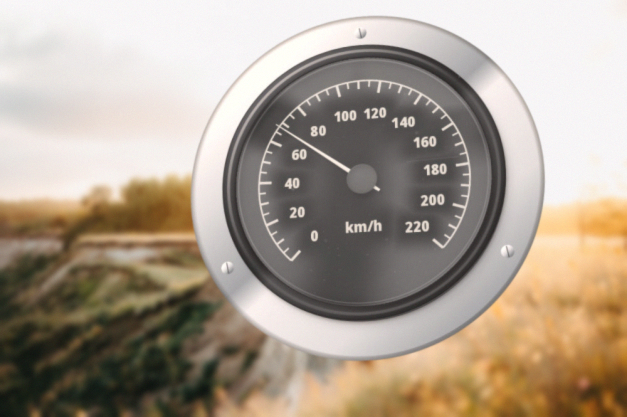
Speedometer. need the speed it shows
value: 67.5 km/h
